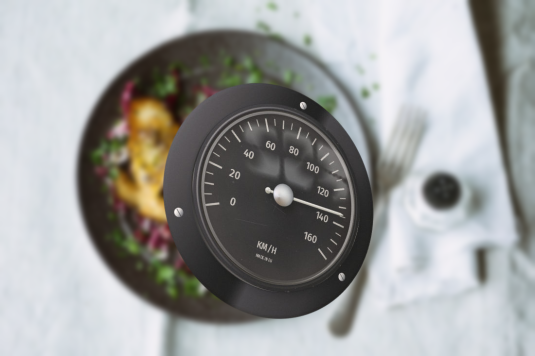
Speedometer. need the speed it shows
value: 135 km/h
